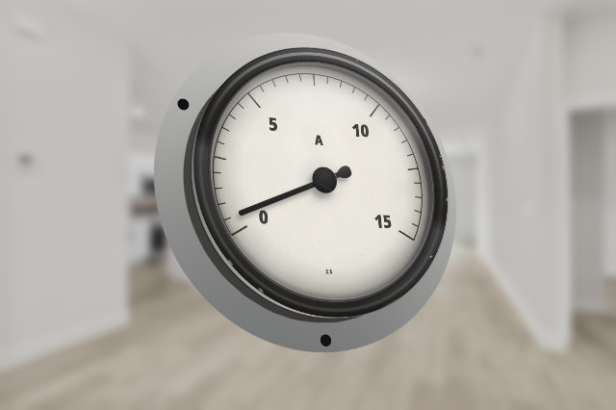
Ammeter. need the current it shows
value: 0.5 A
